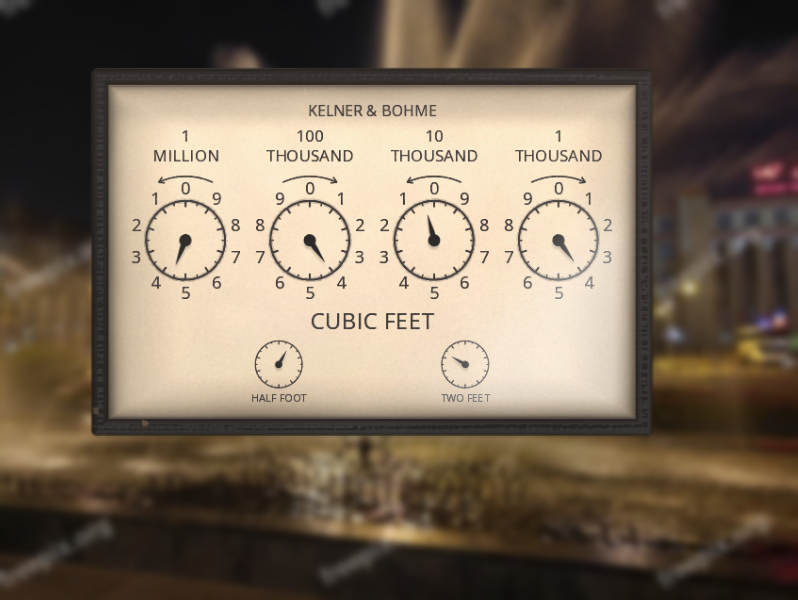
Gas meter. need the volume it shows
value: 440400 ft³
